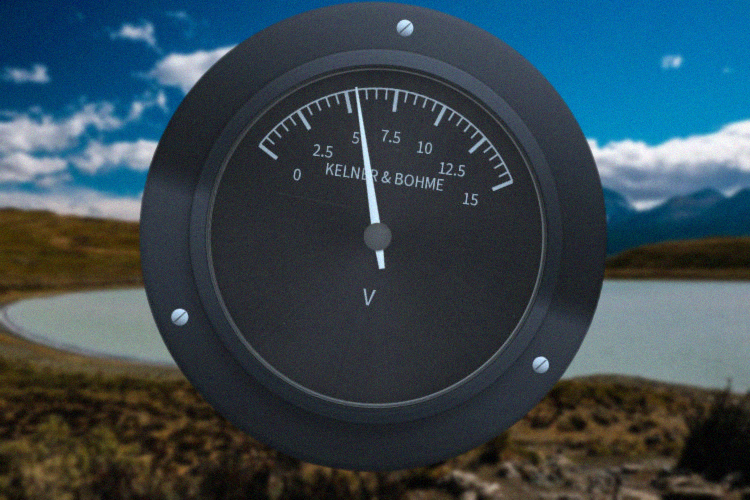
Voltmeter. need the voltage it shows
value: 5.5 V
